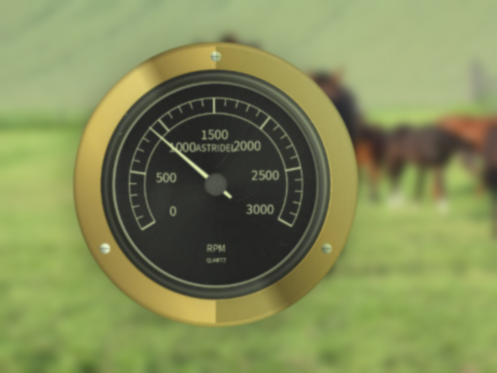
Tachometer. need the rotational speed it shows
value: 900 rpm
